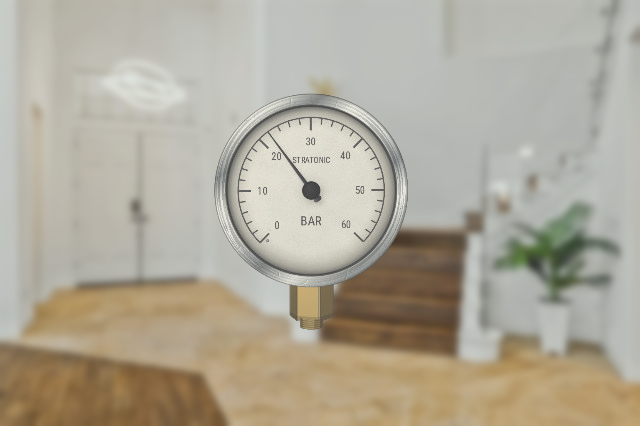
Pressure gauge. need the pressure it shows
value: 22 bar
